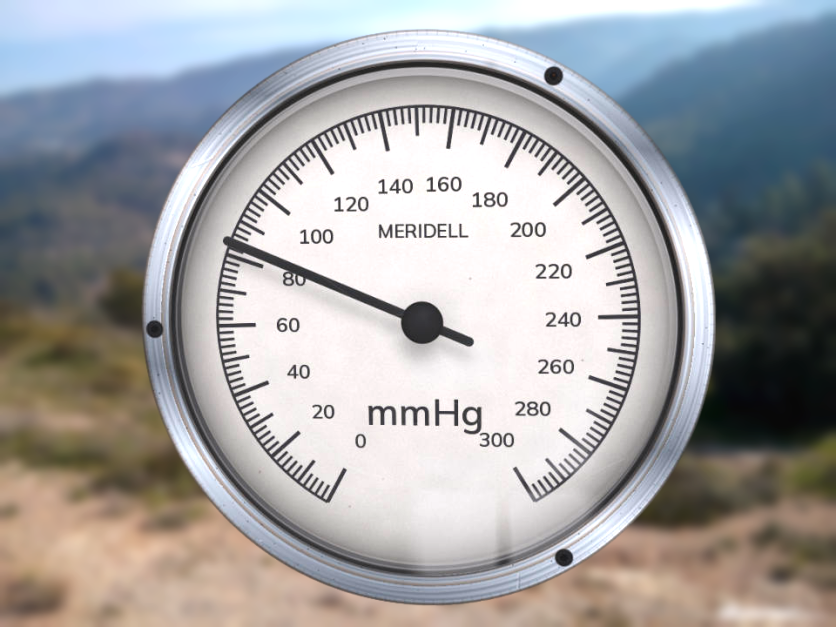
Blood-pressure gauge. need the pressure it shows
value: 84 mmHg
